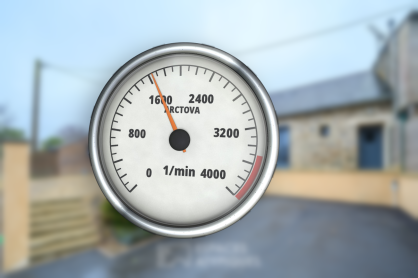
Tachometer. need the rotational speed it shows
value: 1650 rpm
